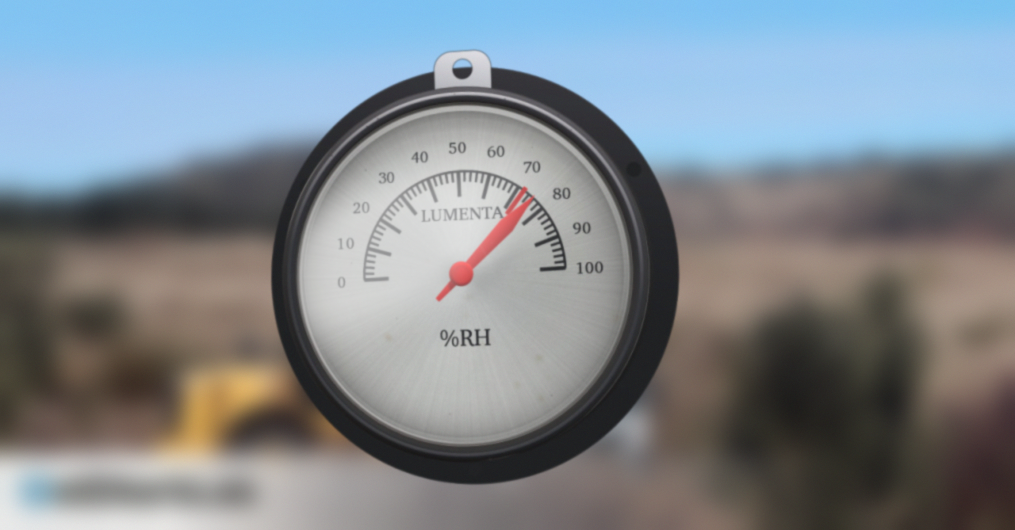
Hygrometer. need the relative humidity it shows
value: 76 %
